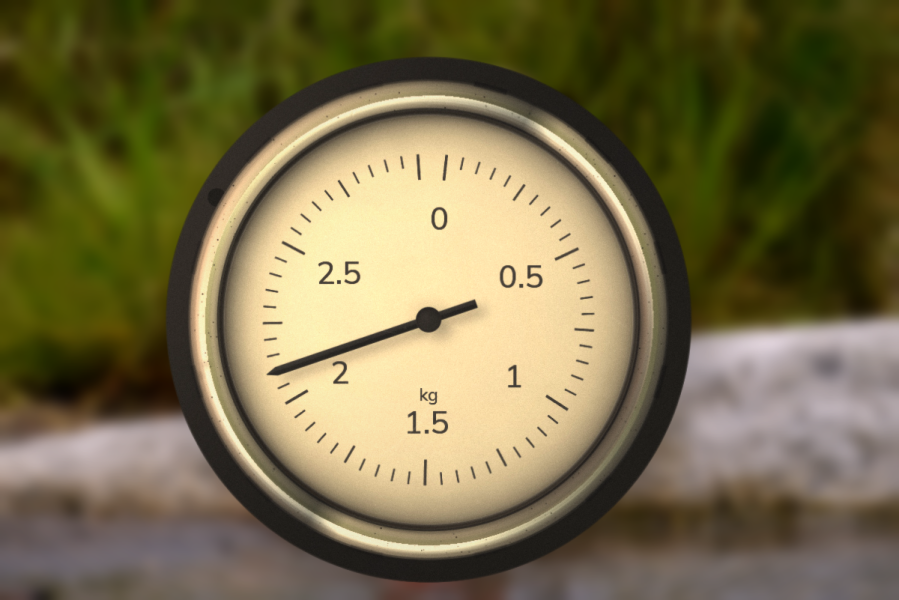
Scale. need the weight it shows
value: 2.1 kg
